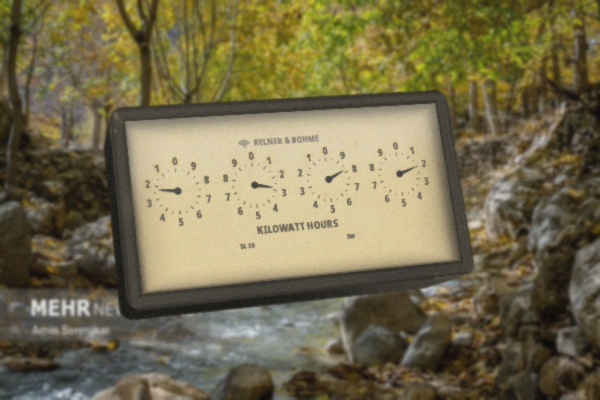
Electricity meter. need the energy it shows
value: 2282 kWh
